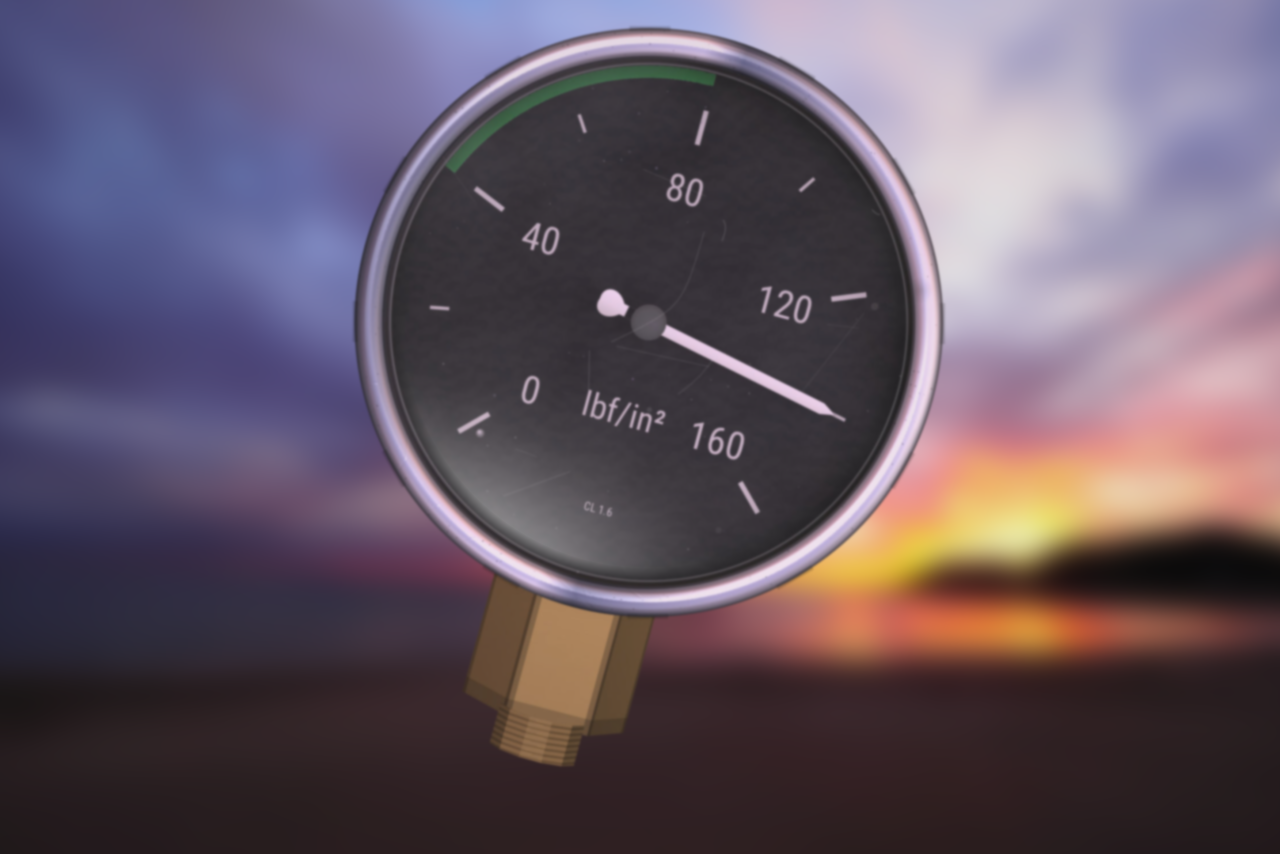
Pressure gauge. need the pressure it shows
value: 140 psi
